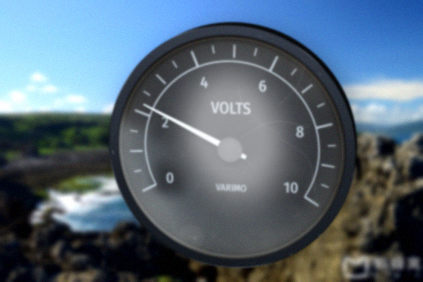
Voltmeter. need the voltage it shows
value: 2.25 V
